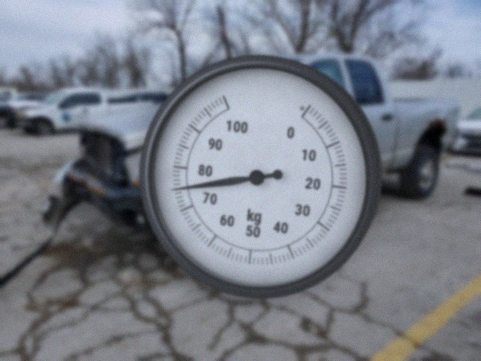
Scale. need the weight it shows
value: 75 kg
